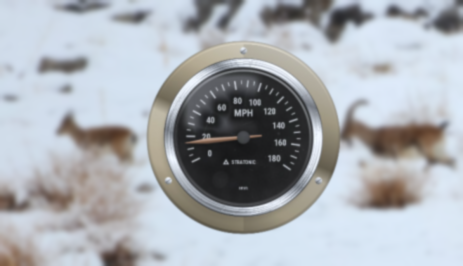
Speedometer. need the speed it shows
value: 15 mph
